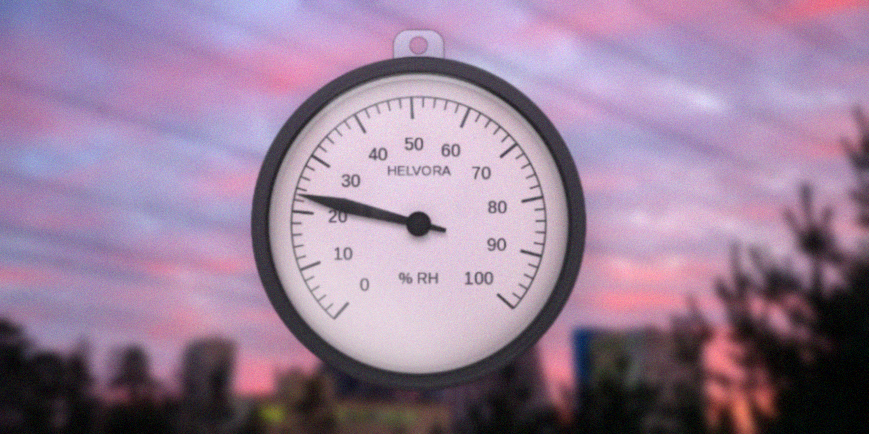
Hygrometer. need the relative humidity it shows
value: 23 %
